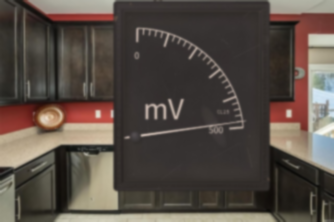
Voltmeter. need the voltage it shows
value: 480 mV
